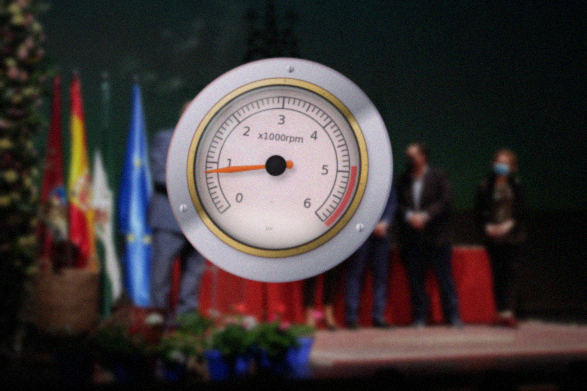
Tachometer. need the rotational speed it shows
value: 800 rpm
